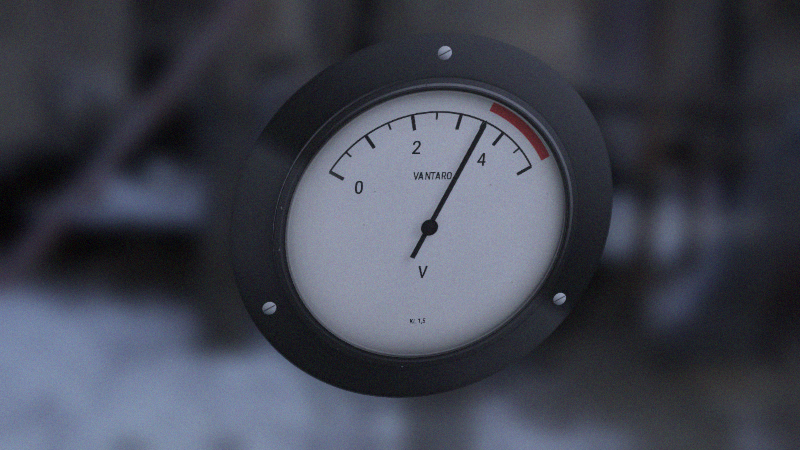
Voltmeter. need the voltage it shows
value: 3.5 V
